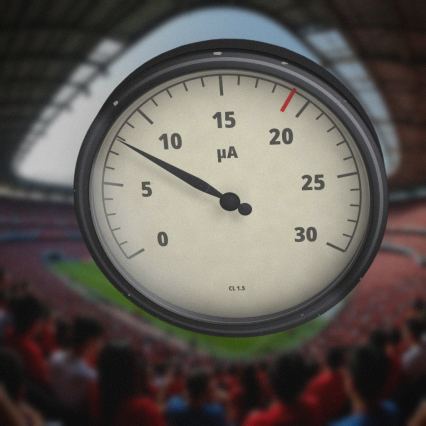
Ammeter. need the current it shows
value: 8 µA
